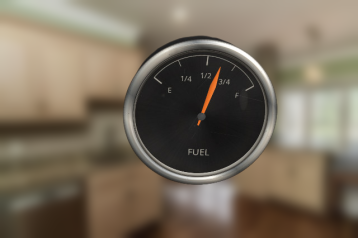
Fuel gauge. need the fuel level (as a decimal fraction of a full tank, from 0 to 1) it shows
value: 0.625
